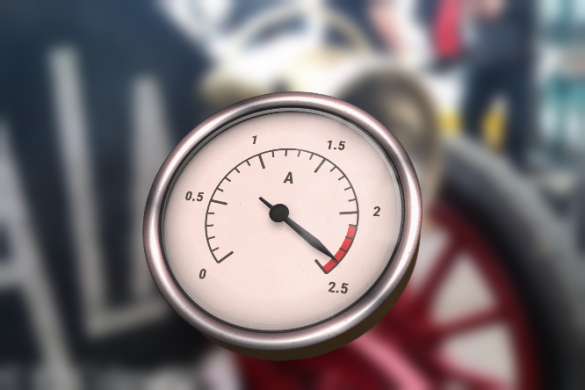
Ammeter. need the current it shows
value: 2.4 A
